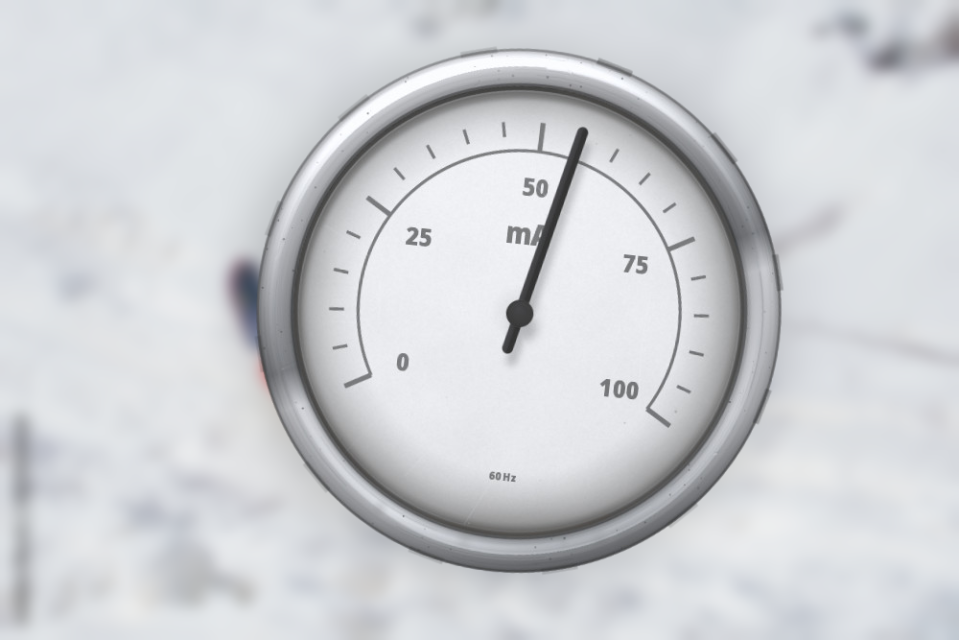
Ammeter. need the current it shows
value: 55 mA
